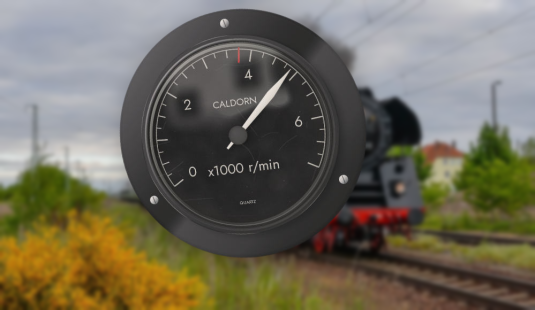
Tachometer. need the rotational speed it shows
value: 4875 rpm
